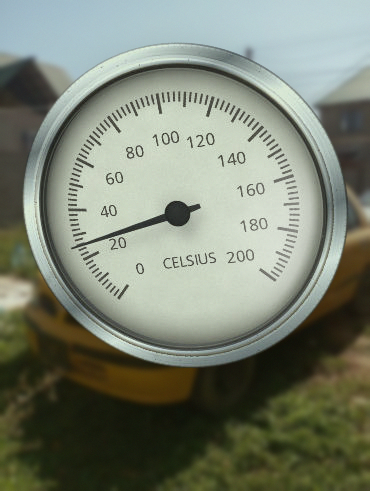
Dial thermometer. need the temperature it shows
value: 26 °C
